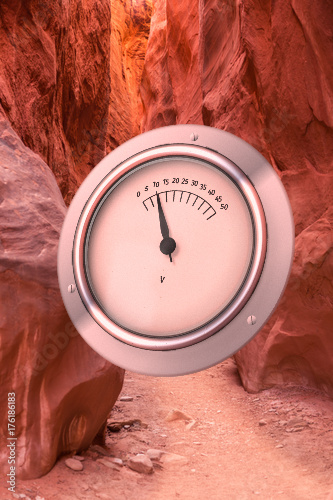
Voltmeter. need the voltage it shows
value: 10 V
